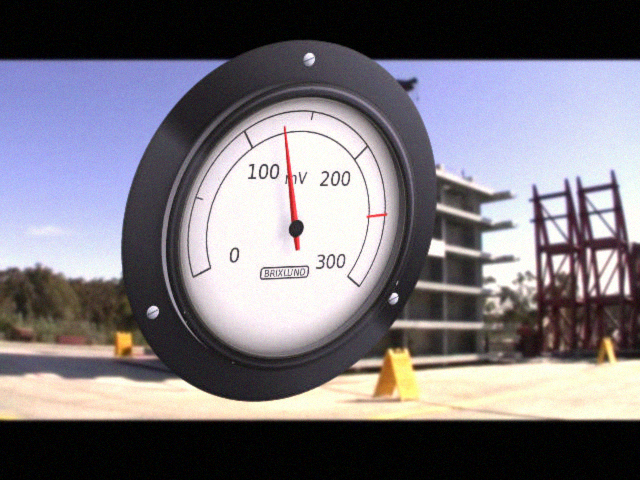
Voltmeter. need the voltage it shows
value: 125 mV
